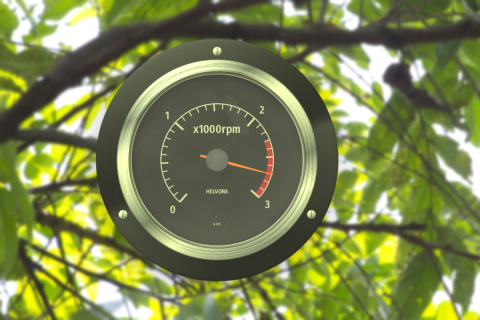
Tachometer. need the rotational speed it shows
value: 2700 rpm
